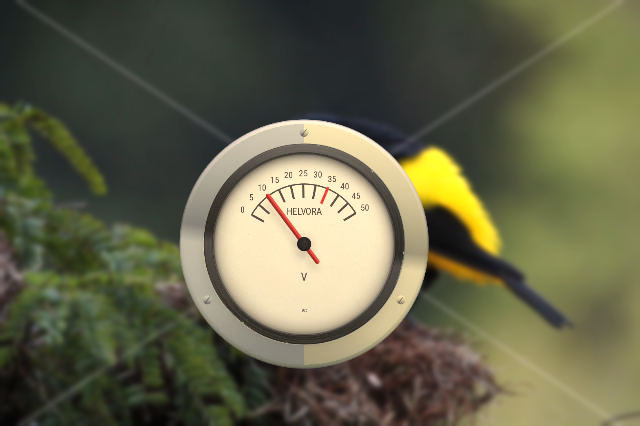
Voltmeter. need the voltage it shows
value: 10 V
